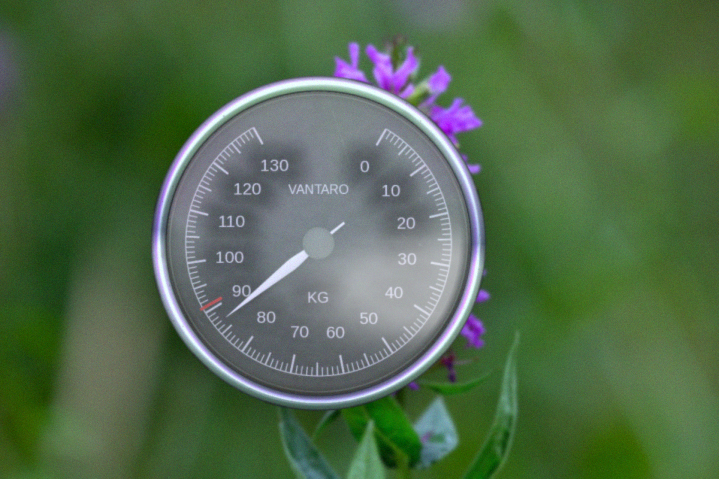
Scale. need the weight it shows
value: 87 kg
